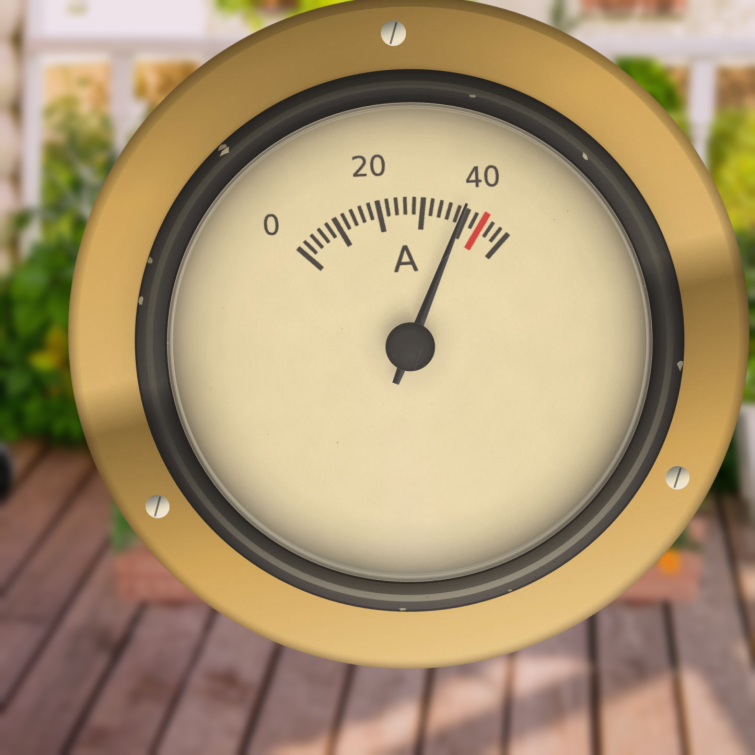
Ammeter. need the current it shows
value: 39 A
